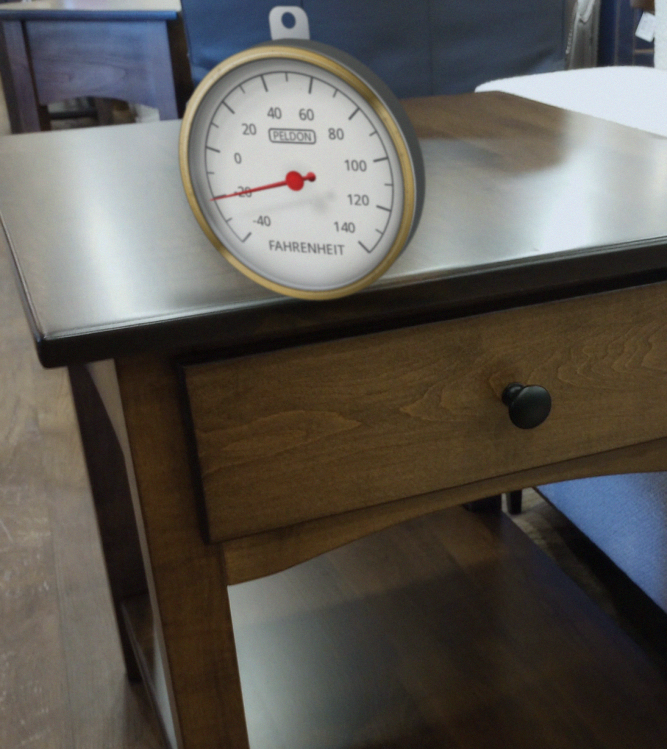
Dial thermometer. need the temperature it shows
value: -20 °F
